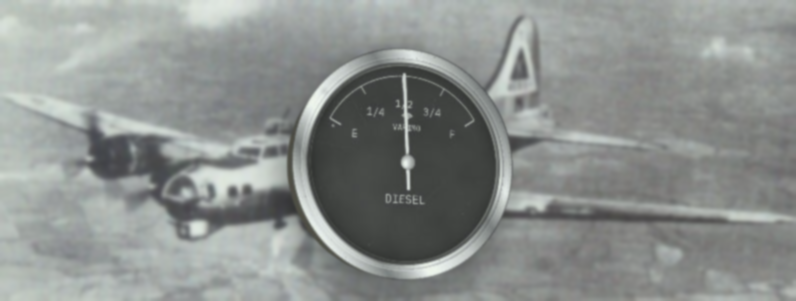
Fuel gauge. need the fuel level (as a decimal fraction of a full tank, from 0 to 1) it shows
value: 0.5
